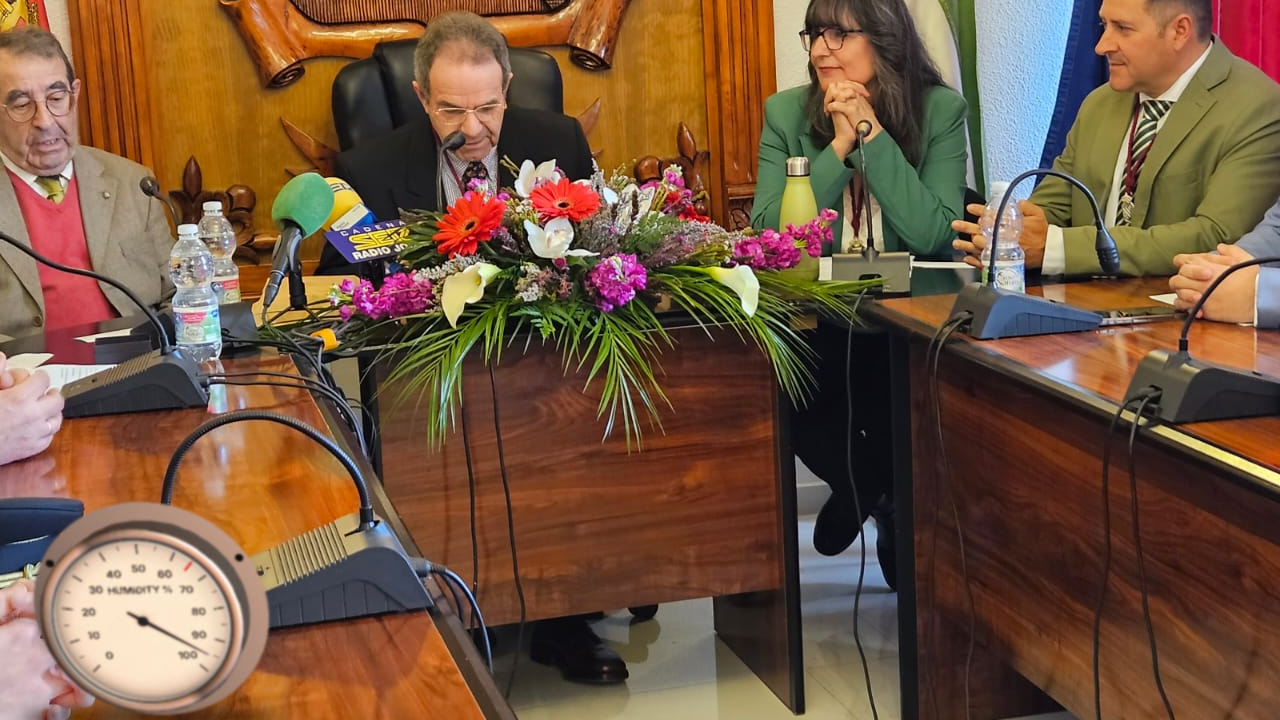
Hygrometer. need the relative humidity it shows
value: 95 %
